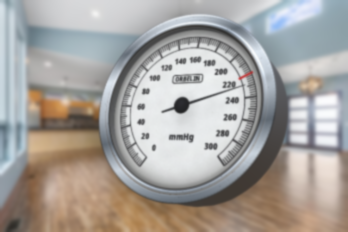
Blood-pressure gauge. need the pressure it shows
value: 230 mmHg
